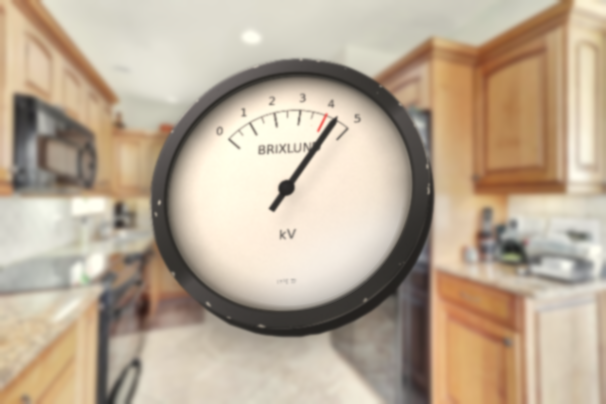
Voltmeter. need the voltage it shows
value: 4.5 kV
